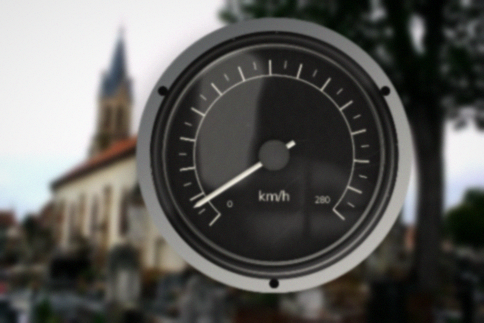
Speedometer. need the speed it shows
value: 15 km/h
